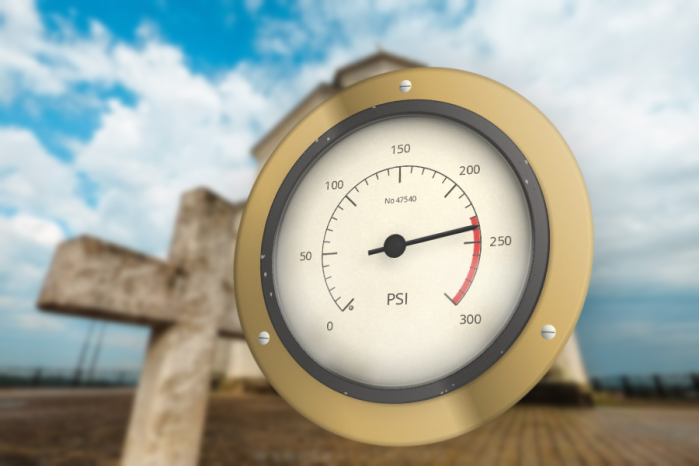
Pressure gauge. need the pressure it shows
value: 240 psi
